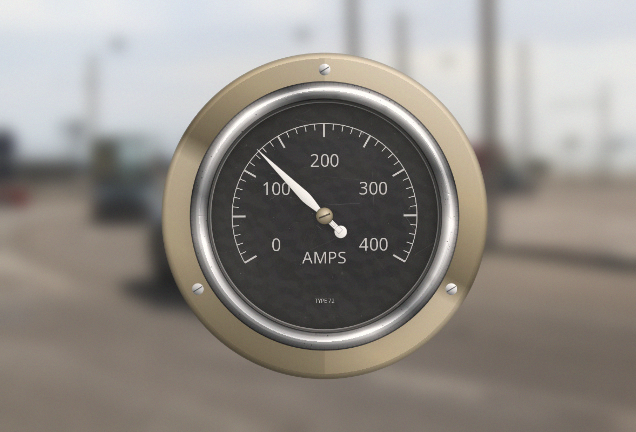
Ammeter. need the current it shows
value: 125 A
